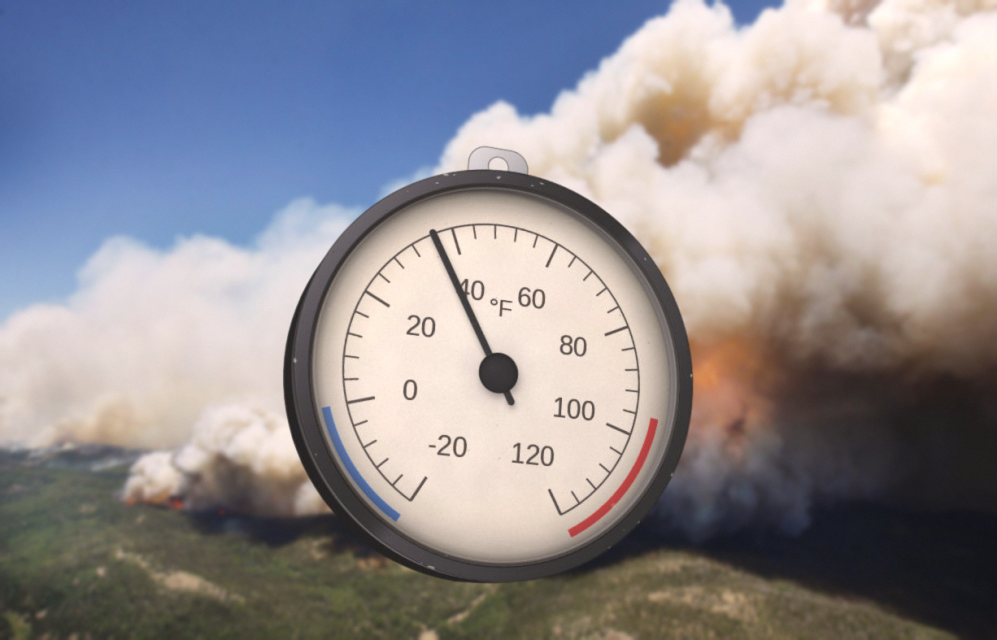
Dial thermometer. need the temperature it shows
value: 36 °F
